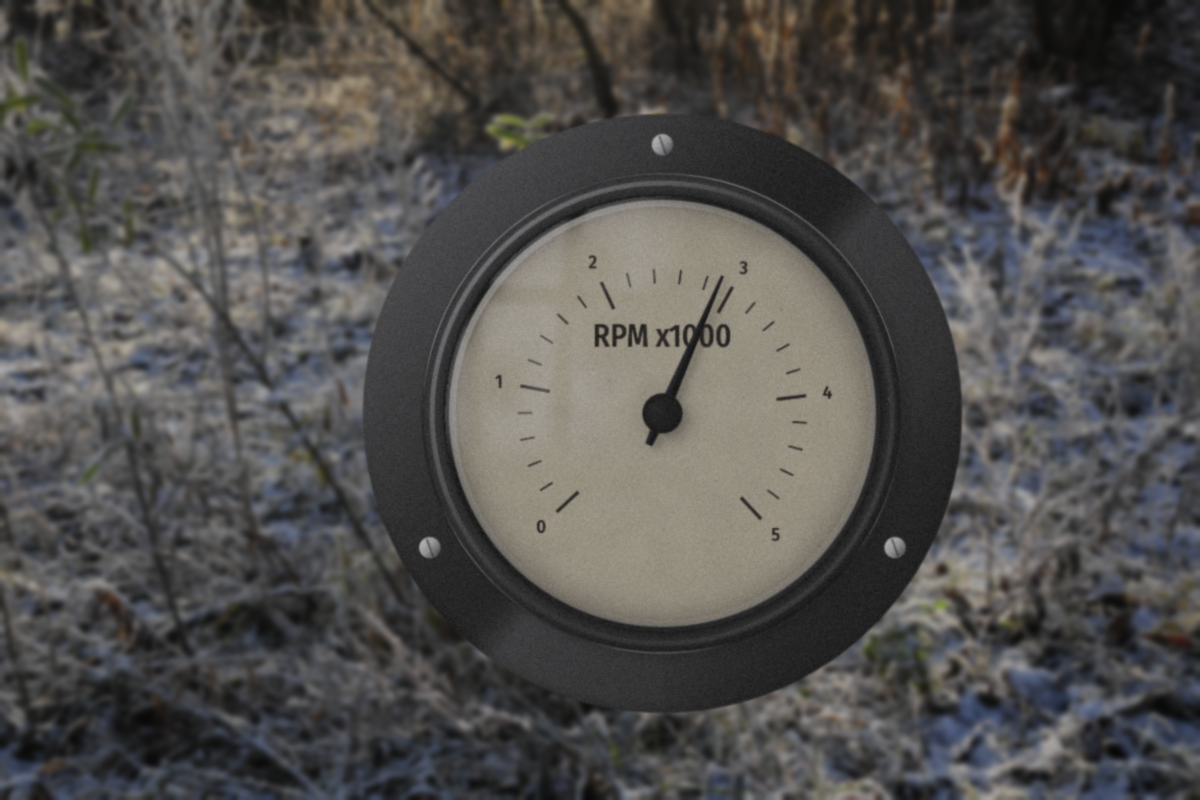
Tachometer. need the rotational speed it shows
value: 2900 rpm
